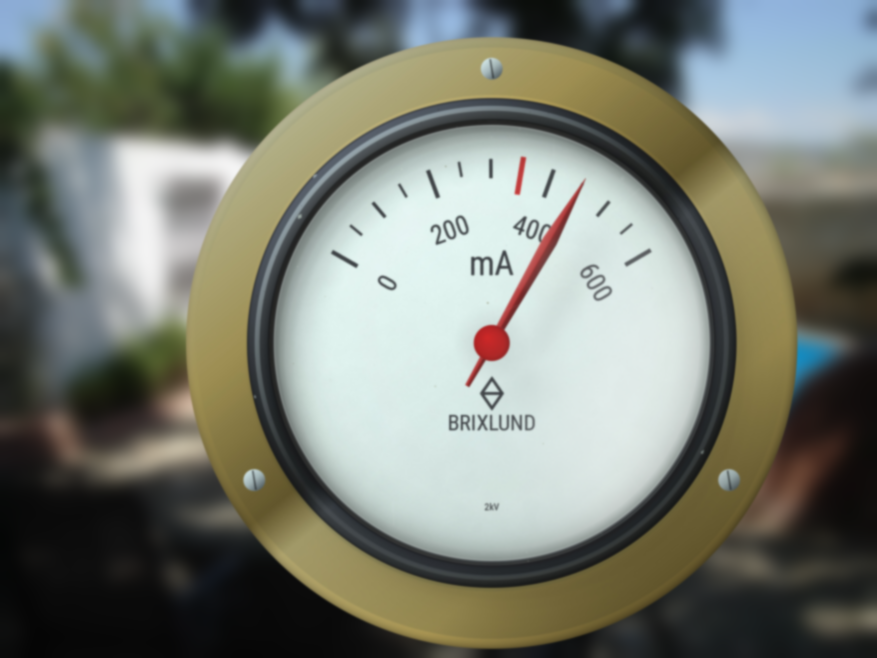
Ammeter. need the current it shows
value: 450 mA
